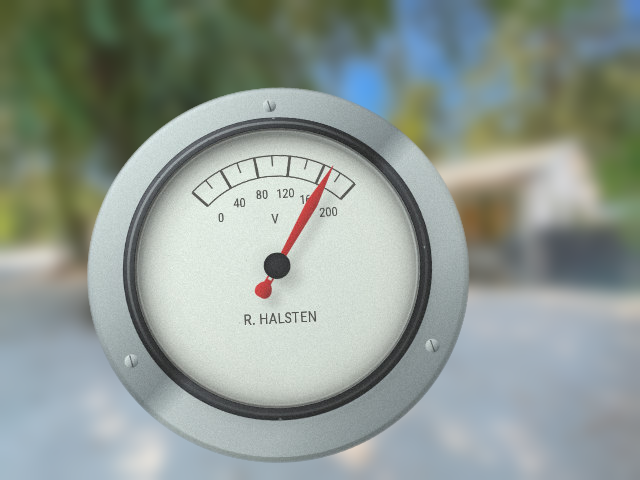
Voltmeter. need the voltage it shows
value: 170 V
